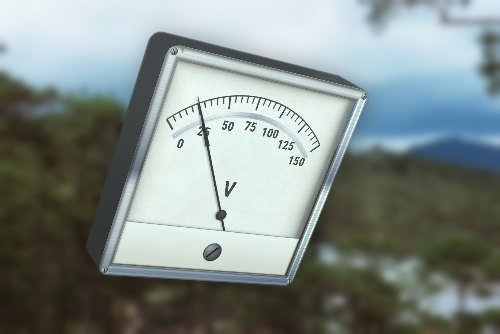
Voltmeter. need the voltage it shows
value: 25 V
